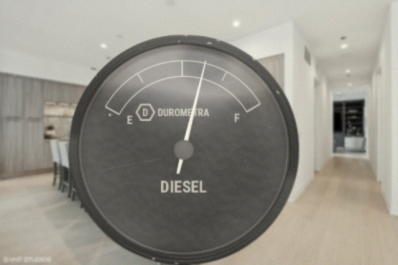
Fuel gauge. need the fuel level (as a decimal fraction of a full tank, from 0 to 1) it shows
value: 0.625
